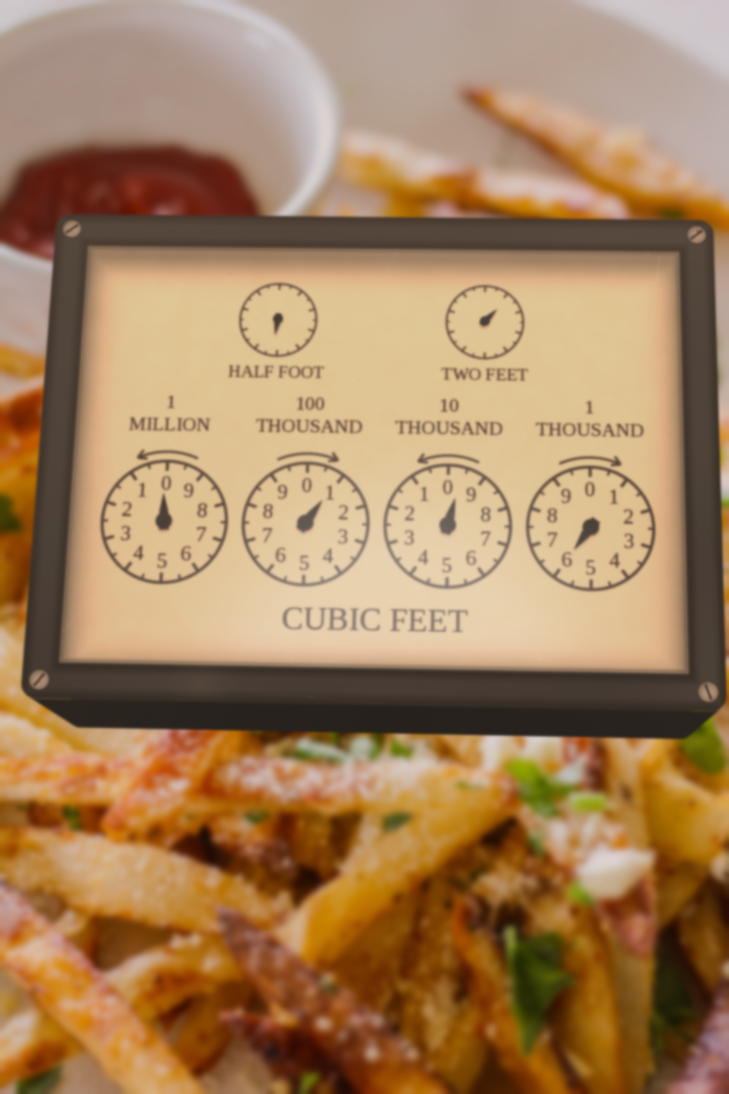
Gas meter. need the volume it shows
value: 9600 ft³
